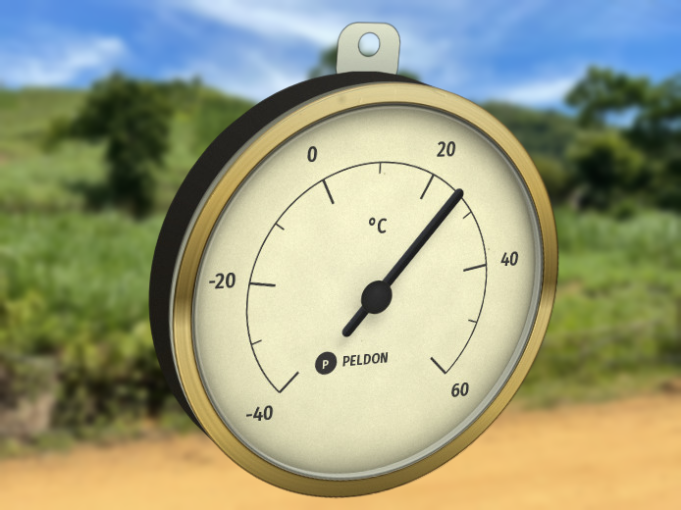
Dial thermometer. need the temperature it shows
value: 25 °C
